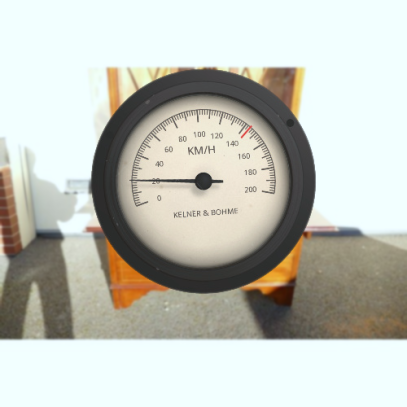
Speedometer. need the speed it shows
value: 20 km/h
